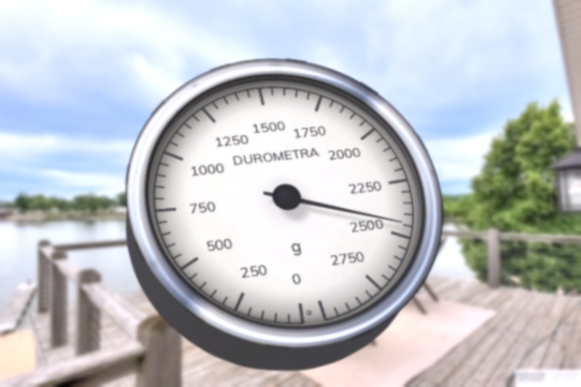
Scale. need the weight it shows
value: 2450 g
